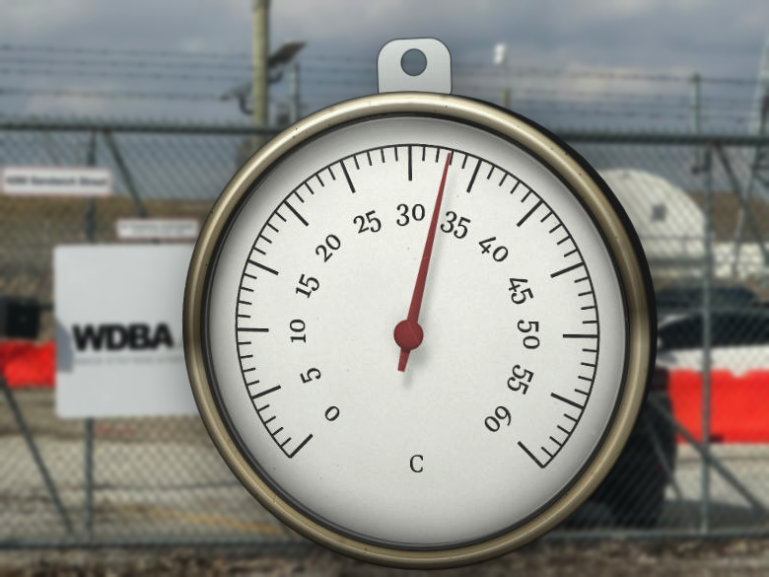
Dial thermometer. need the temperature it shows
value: 33 °C
